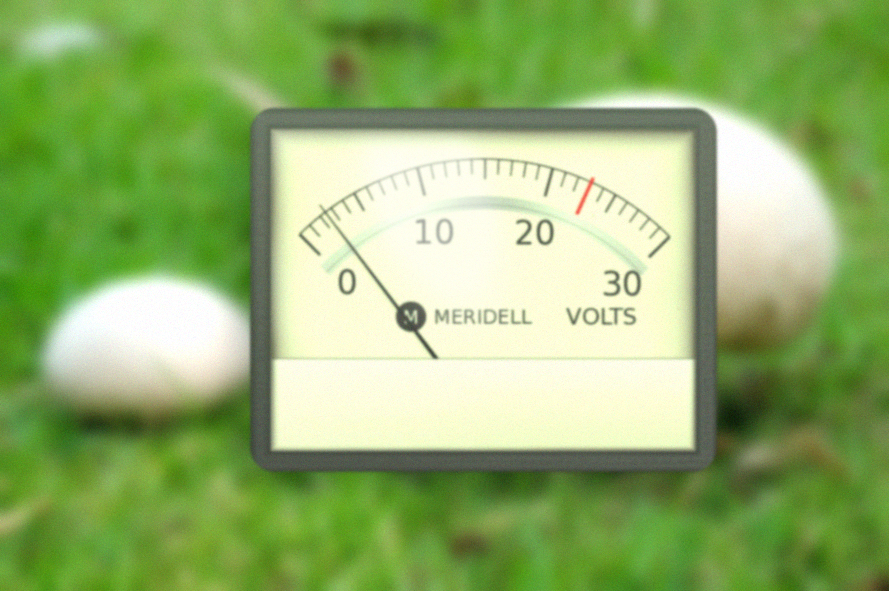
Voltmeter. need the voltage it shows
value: 2.5 V
